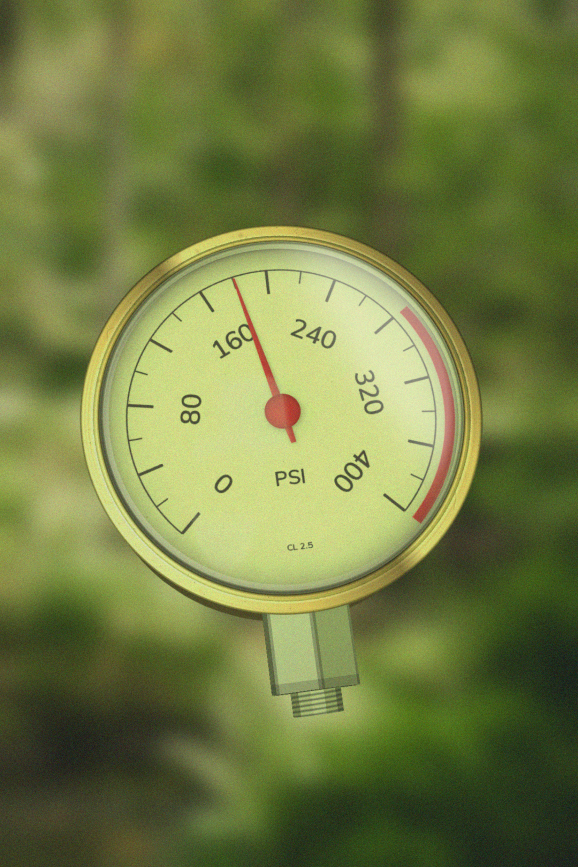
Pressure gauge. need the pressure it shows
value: 180 psi
